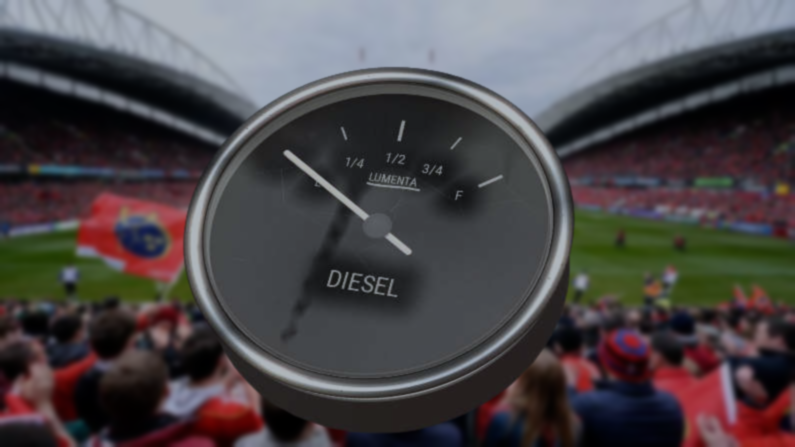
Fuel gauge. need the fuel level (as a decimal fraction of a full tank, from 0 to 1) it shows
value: 0
